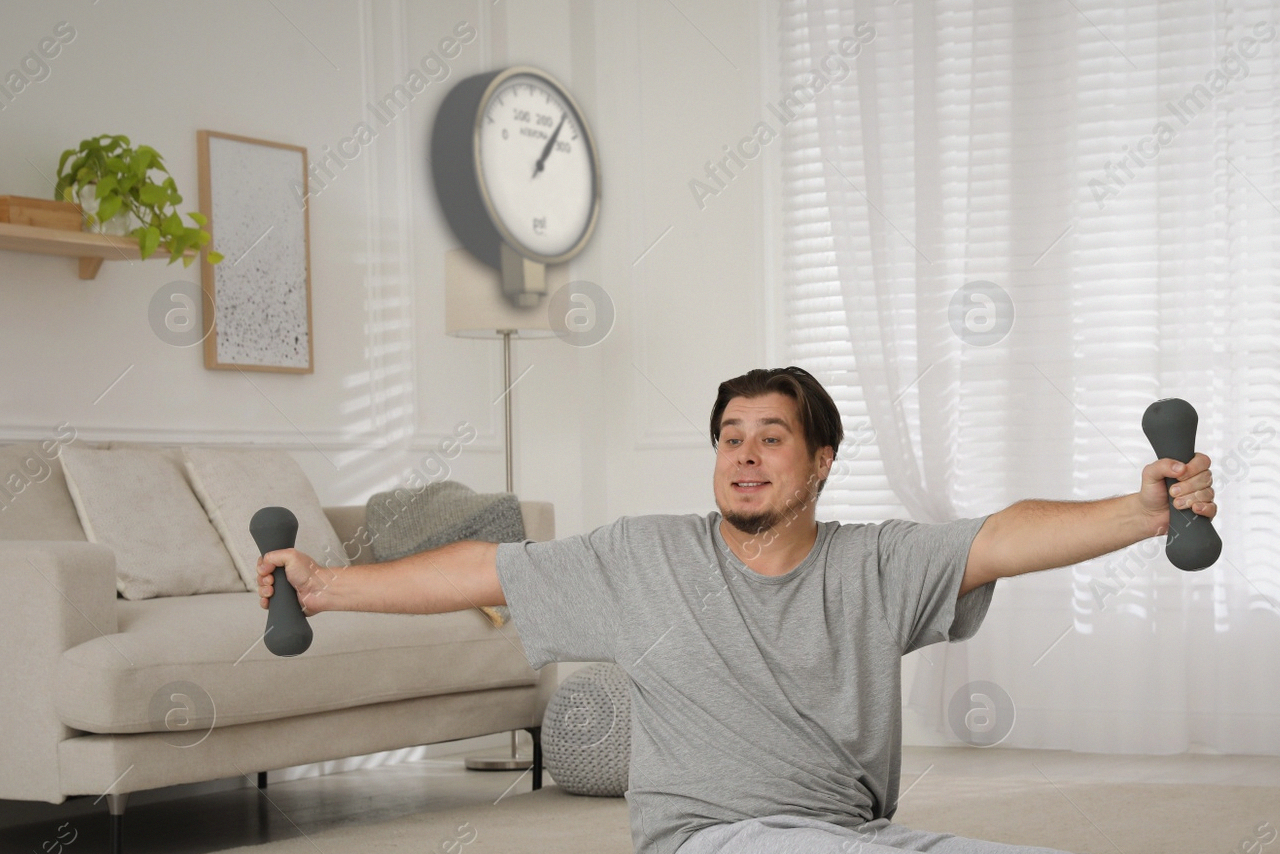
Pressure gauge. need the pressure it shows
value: 250 psi
